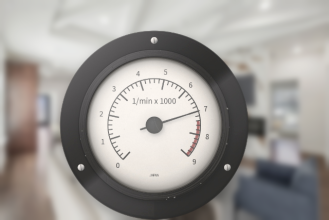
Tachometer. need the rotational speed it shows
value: 7000 rpm
